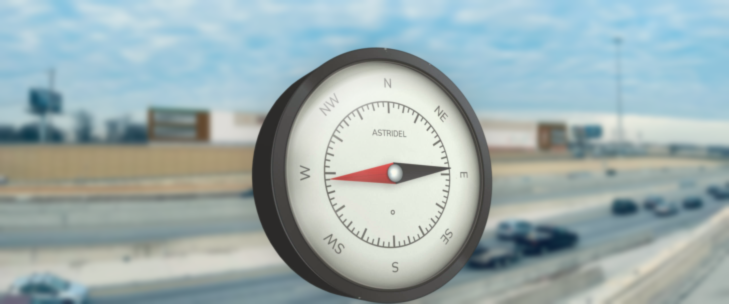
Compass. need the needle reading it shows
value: 265 °
